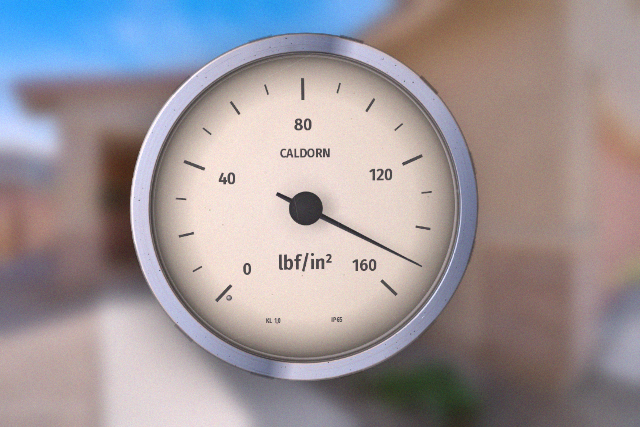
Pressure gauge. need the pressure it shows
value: 150 psi
